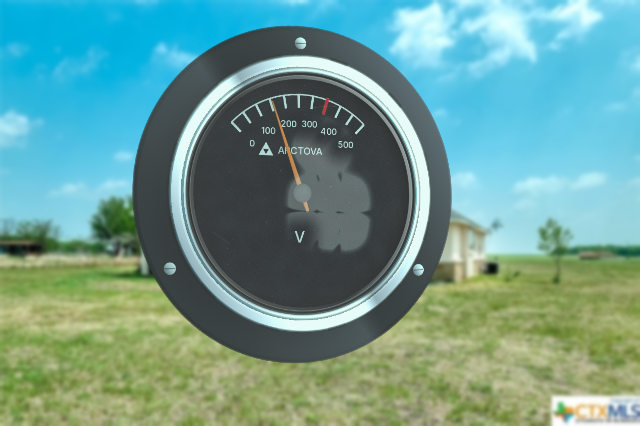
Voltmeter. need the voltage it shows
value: 150 V
